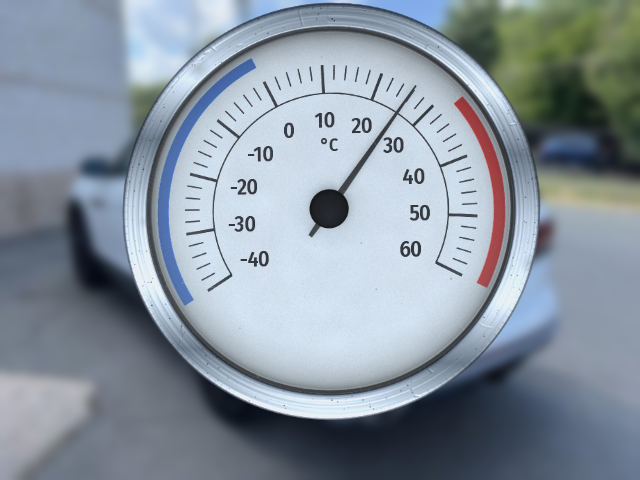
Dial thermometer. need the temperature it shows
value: 26 °C
